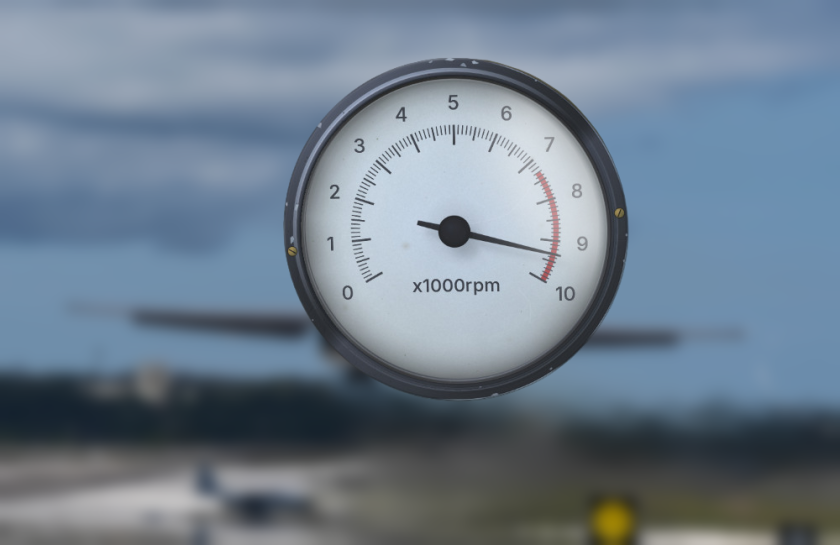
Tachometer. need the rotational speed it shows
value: 9300 rpm
